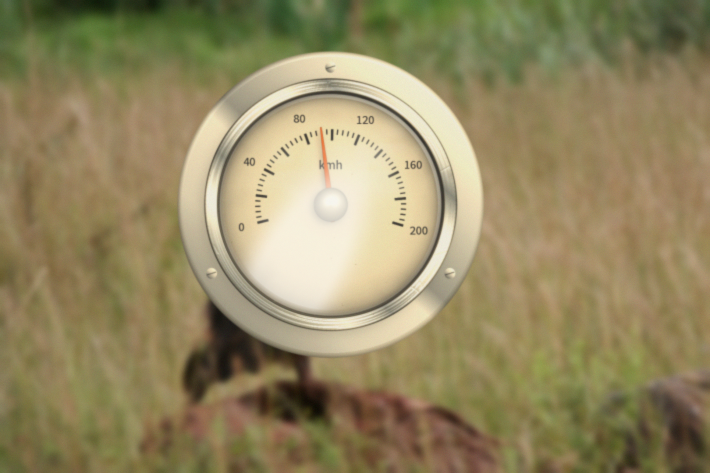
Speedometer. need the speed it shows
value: 92 km/h
